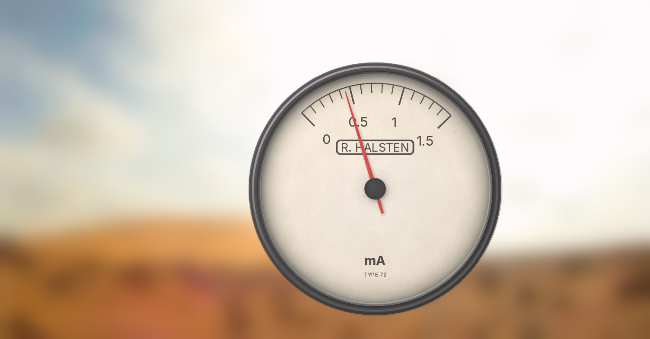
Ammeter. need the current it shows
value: 0.45 mA
